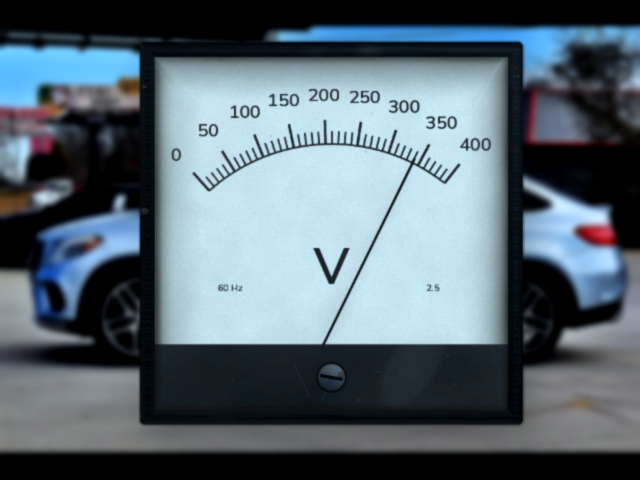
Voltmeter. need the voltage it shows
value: 340 V
